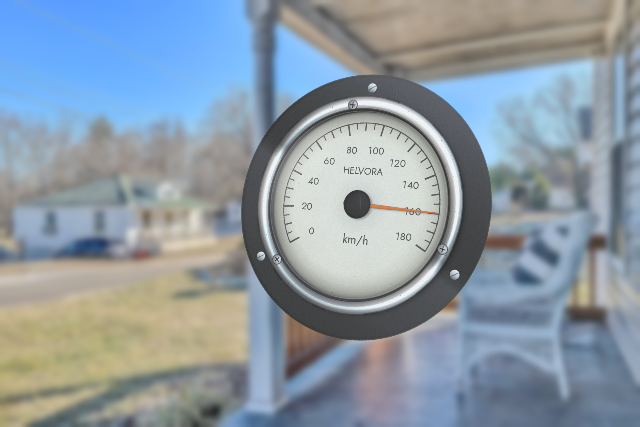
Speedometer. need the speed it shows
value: 160 km/h
